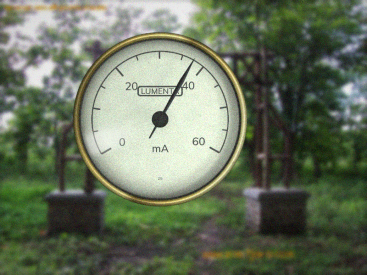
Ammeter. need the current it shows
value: 37.5 mA
